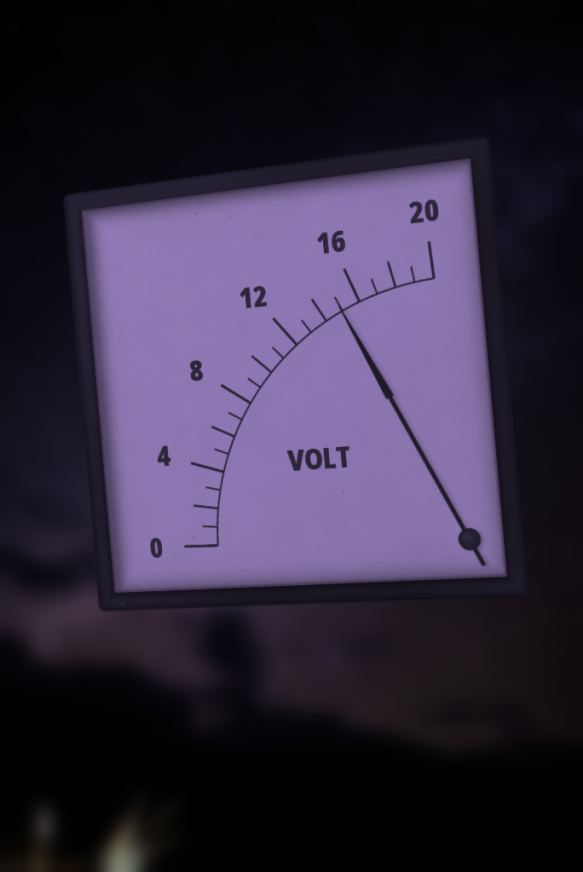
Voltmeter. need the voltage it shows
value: 15 V
